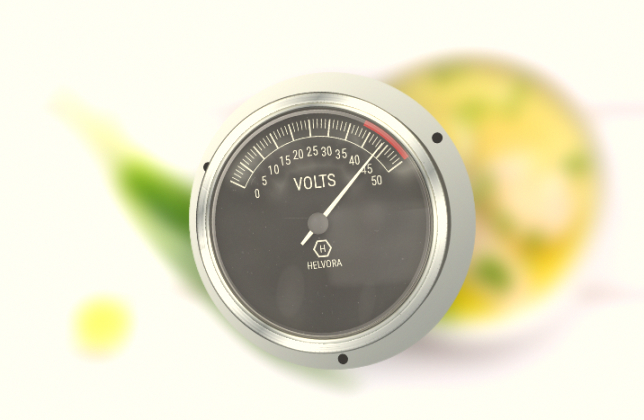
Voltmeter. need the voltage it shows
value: 44 V
